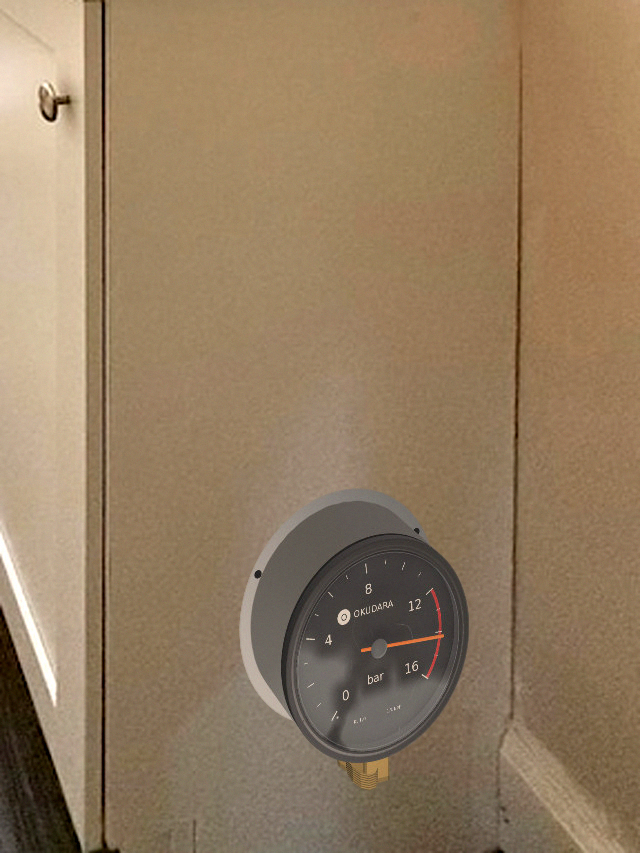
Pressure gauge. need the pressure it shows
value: 14 bar
